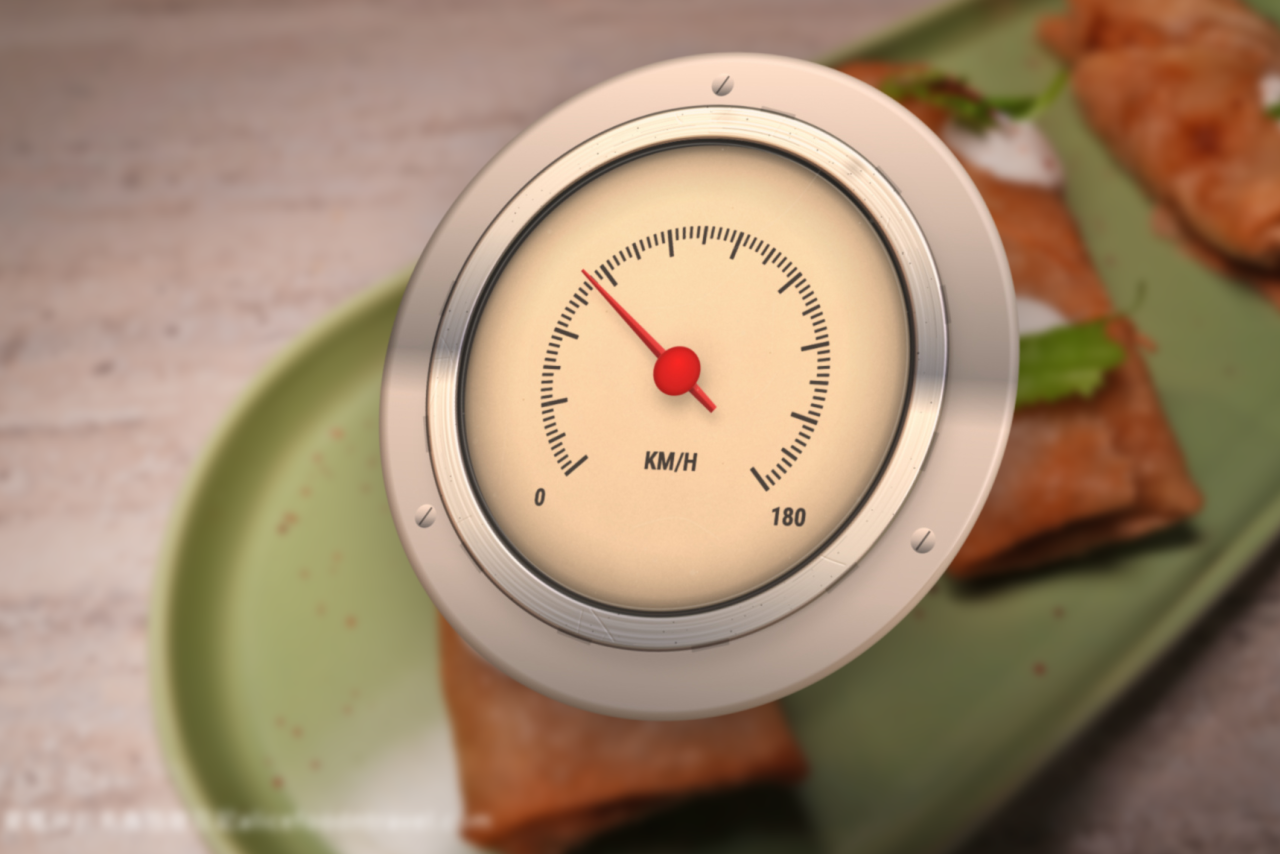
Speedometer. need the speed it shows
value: 56 km/h
